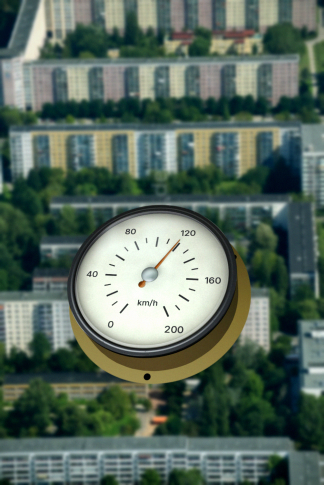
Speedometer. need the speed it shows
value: 120 km/h
